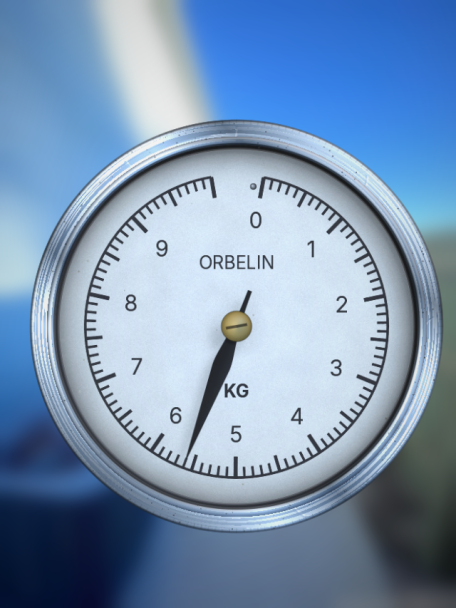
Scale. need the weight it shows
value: 5.6 kg
